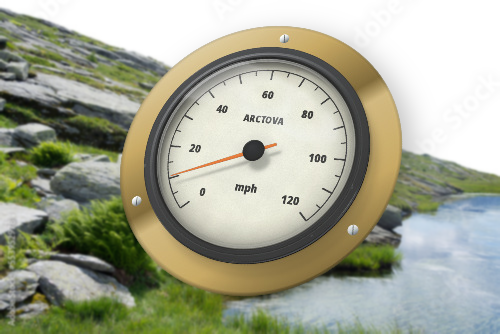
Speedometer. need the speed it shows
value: 10 mph
